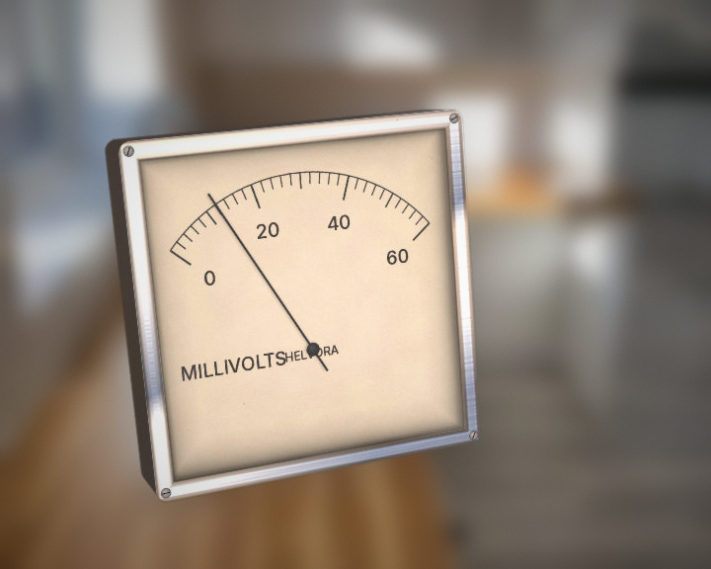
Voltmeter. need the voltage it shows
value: 12 mV
